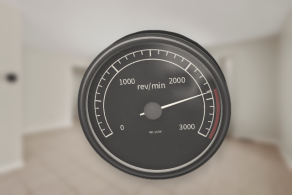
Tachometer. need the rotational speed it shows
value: 2400 rpm
